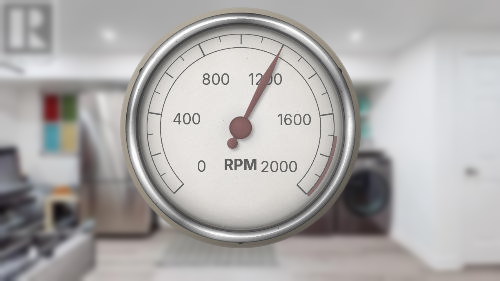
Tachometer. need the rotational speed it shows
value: 1200 rpm
